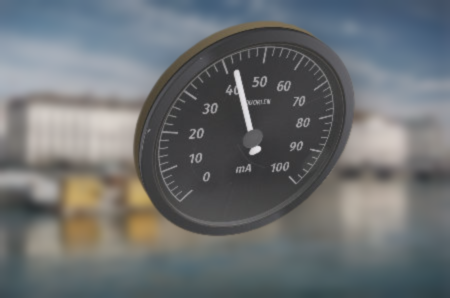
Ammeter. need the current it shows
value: 42 mA
